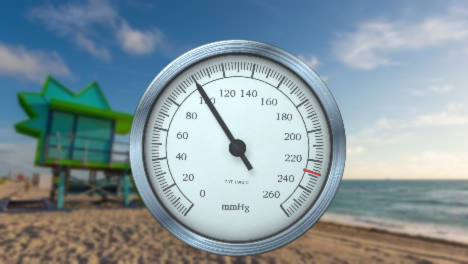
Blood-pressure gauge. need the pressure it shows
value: 100 mmHg
